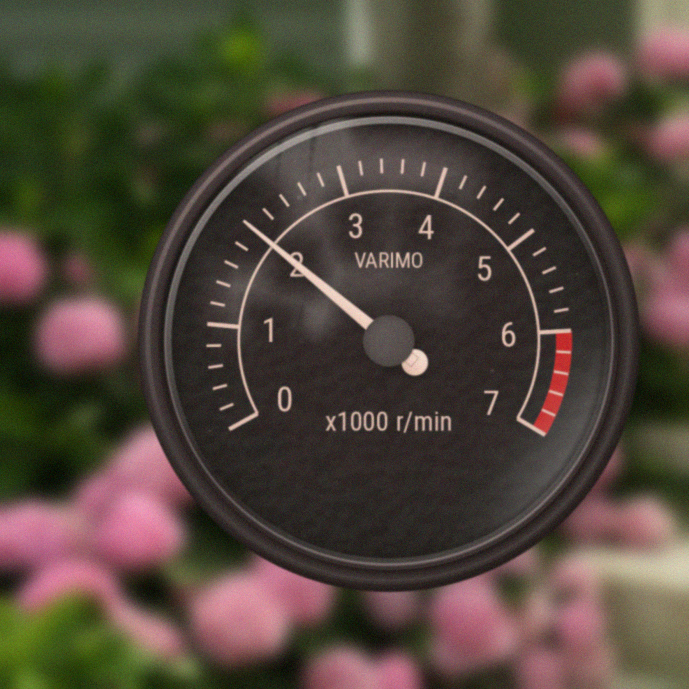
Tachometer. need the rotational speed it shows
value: 2000 rpm
